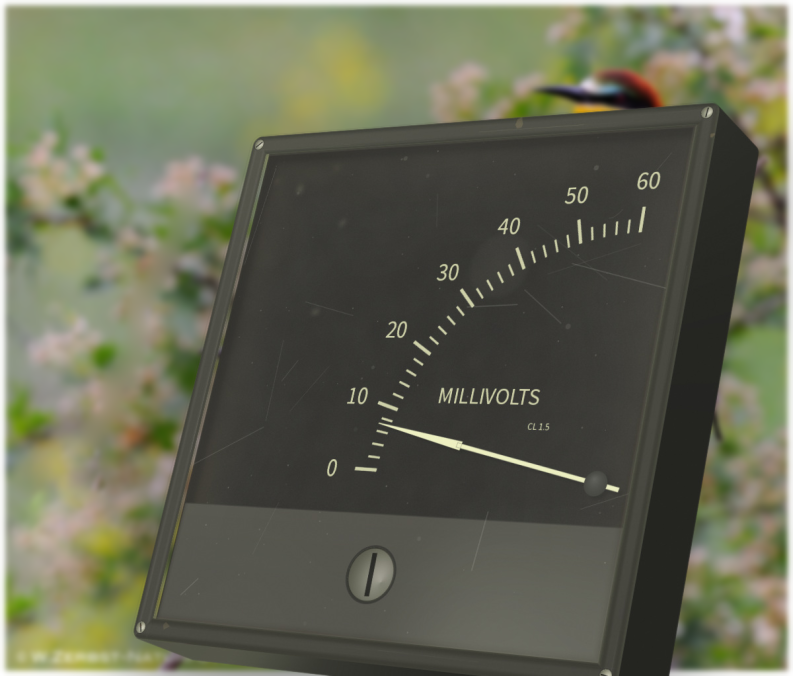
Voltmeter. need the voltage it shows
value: 7 mV
